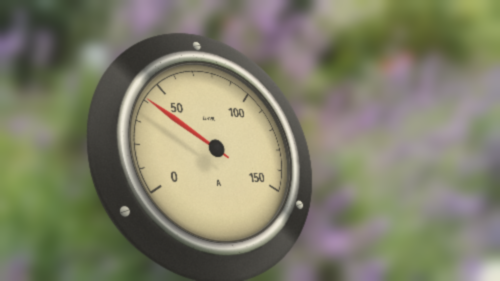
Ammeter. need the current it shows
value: 40 A
